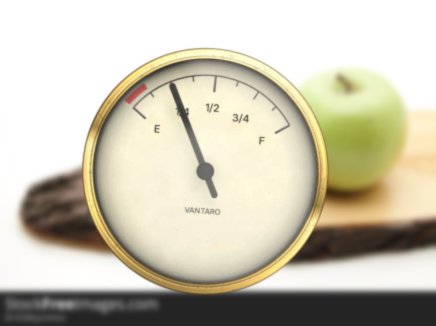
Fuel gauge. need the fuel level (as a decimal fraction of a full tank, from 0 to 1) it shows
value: 0.25
